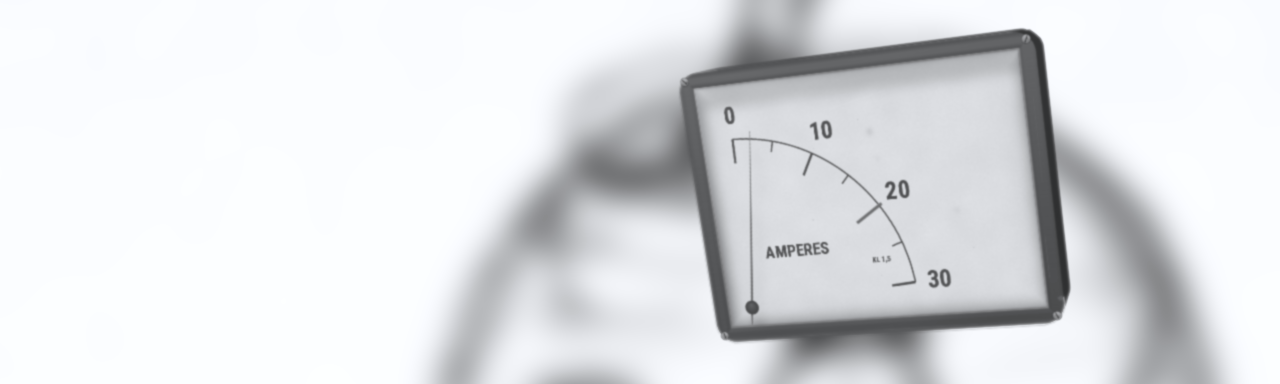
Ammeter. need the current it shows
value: 2.5 A
